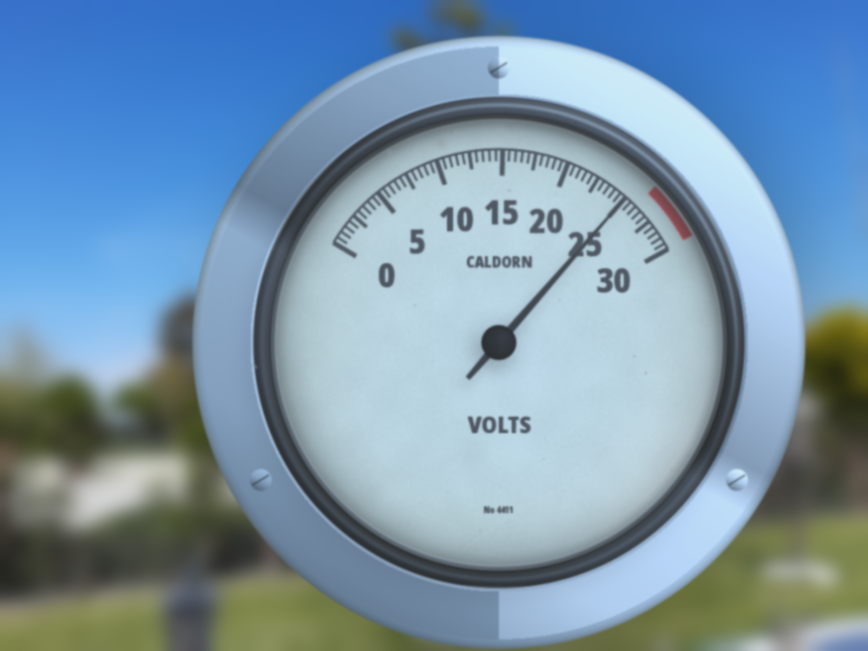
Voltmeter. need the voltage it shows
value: 25 V
